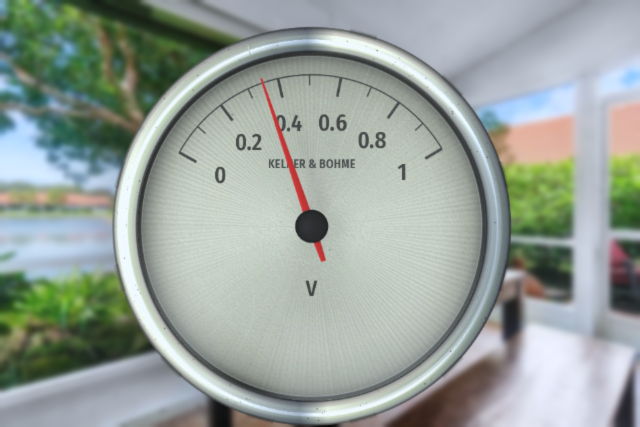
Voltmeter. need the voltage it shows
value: 0.35 V
